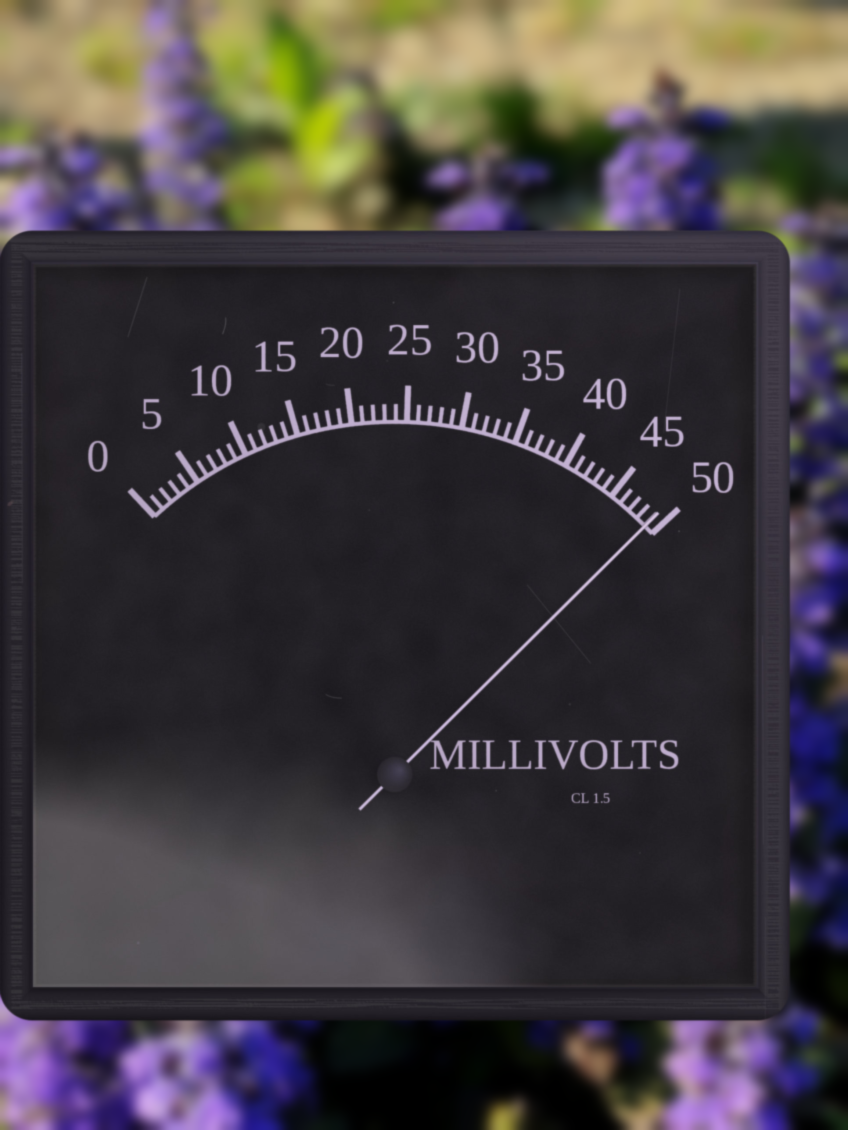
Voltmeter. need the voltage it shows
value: 49 mV
